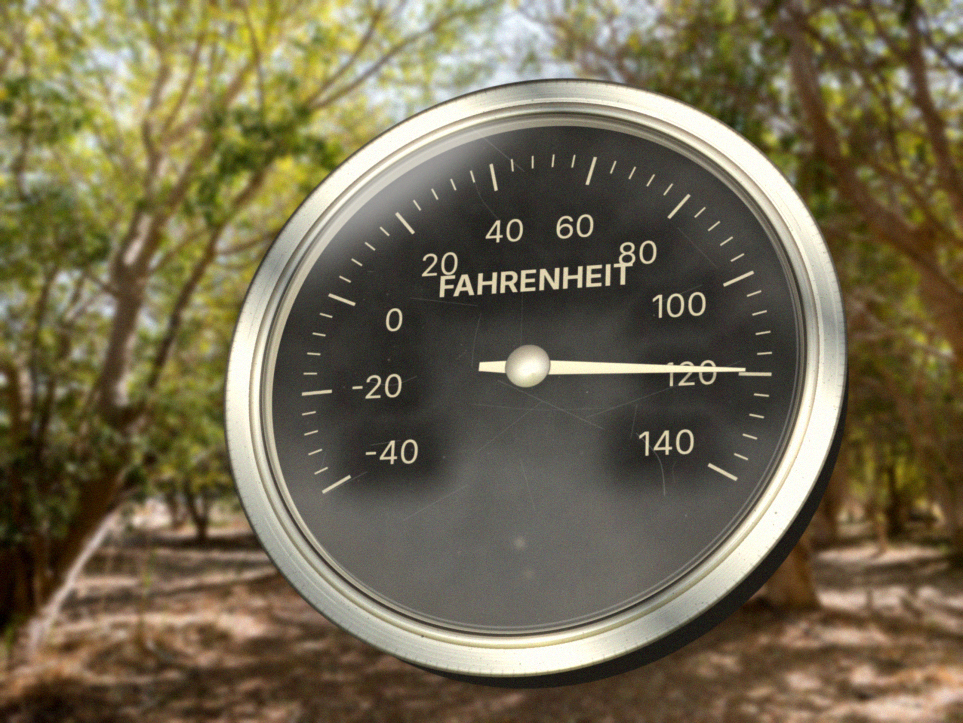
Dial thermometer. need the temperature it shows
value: 120 °F
